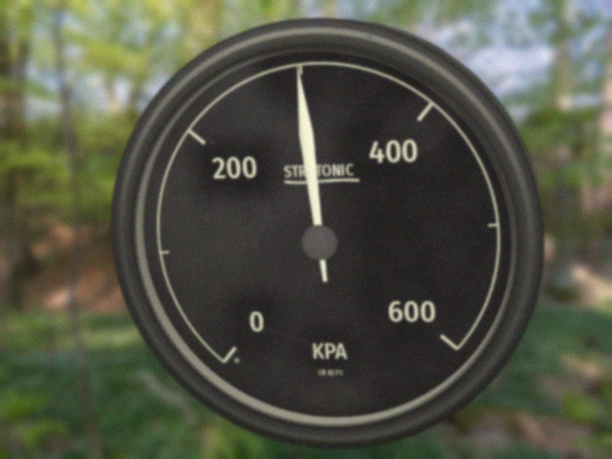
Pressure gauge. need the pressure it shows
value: 300 kPa
